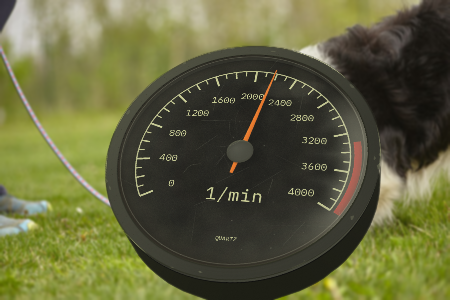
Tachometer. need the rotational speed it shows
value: 2200 rpm
